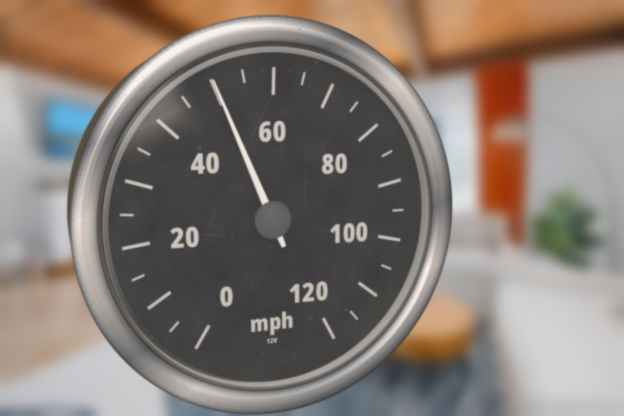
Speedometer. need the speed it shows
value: 50 mph
